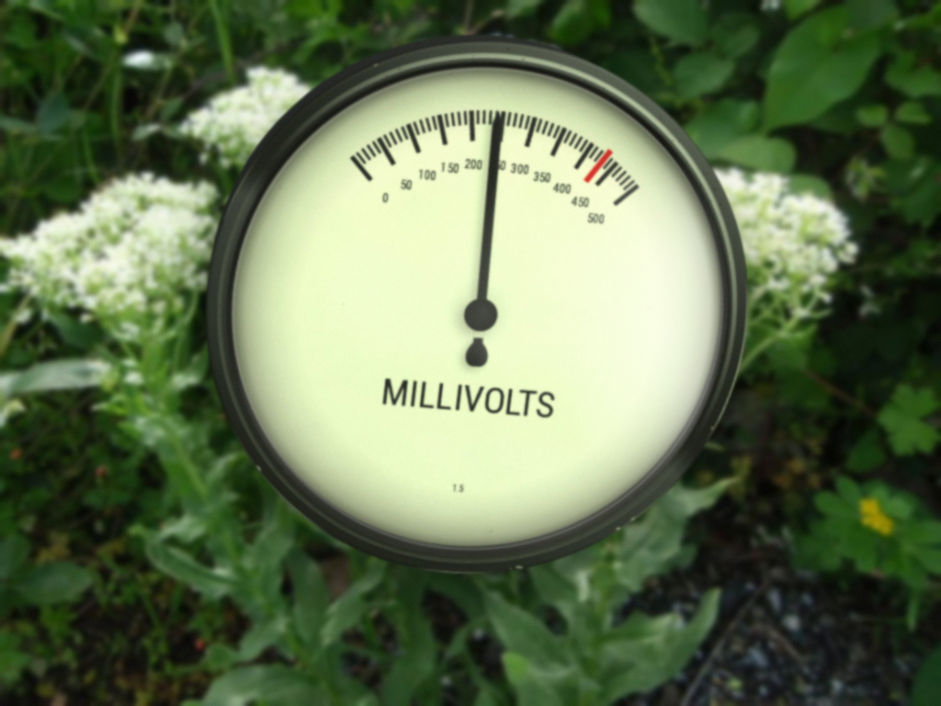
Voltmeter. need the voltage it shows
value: 240 mV
